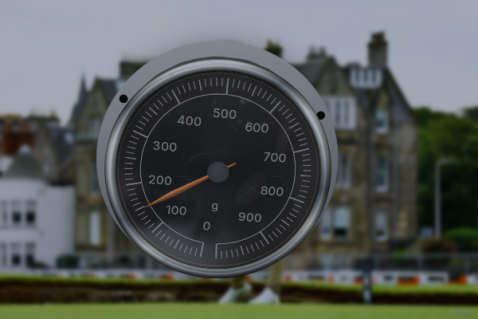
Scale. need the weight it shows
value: 150 g
